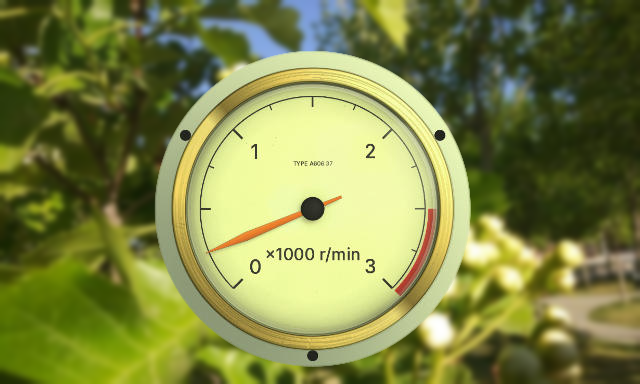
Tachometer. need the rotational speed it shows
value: 250 rpm
